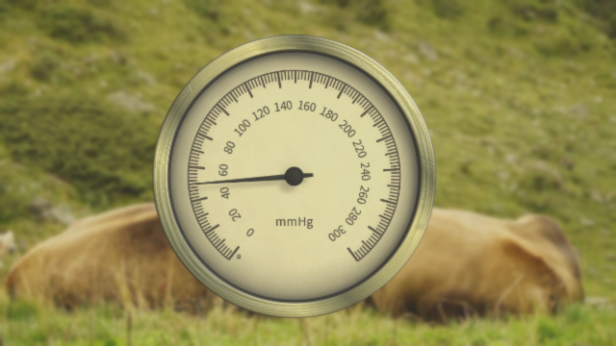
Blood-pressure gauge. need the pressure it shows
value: 50 mmHg
